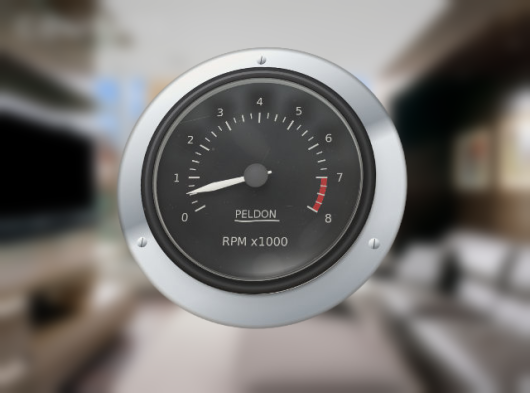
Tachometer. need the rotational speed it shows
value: 500 rpm
